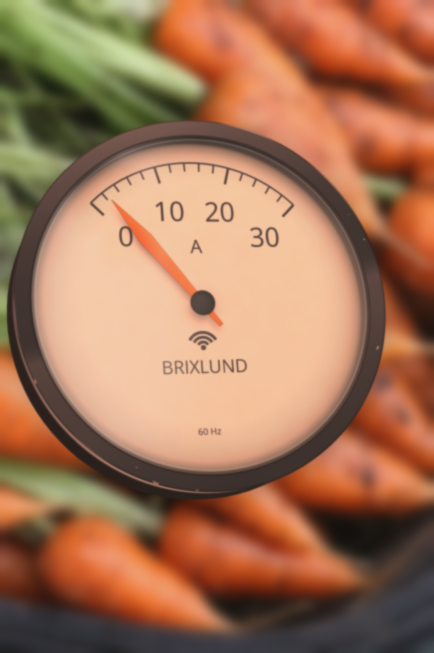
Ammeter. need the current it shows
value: 2 A
